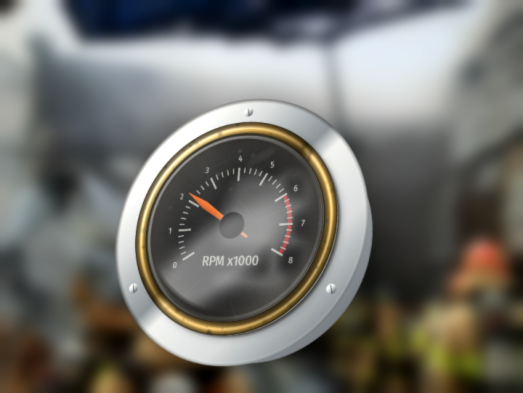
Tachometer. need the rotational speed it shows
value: 2200 rpm
